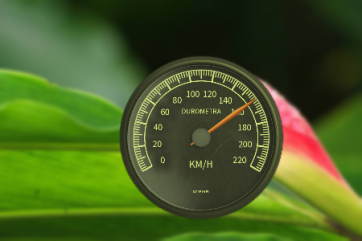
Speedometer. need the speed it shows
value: 160 km/h
